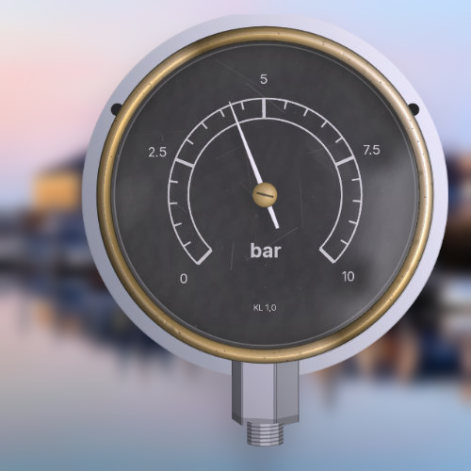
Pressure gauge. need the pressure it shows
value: 4.25 bar
